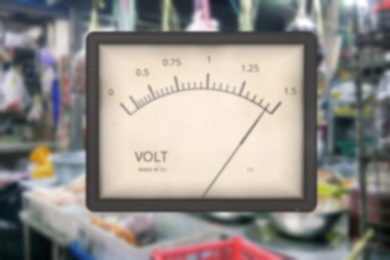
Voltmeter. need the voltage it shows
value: 1.45 V
